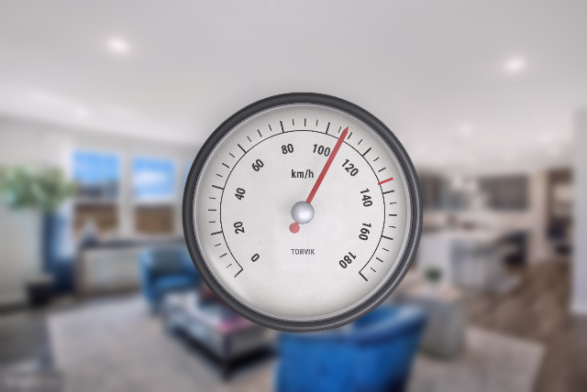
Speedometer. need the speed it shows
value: 107.5 km/h
